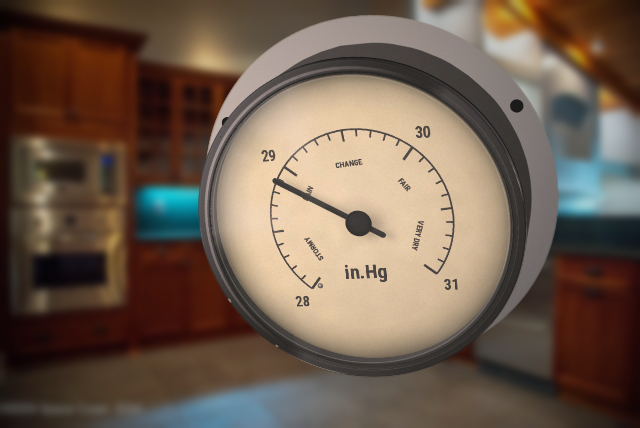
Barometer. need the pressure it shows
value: 28.9 inHg
